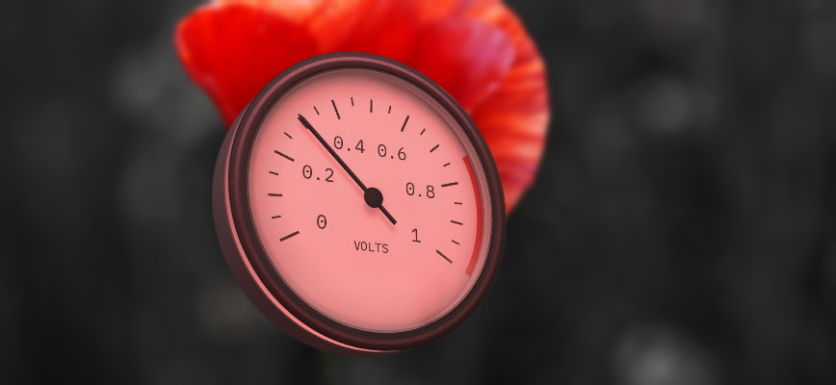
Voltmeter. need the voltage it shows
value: 0.3 V
